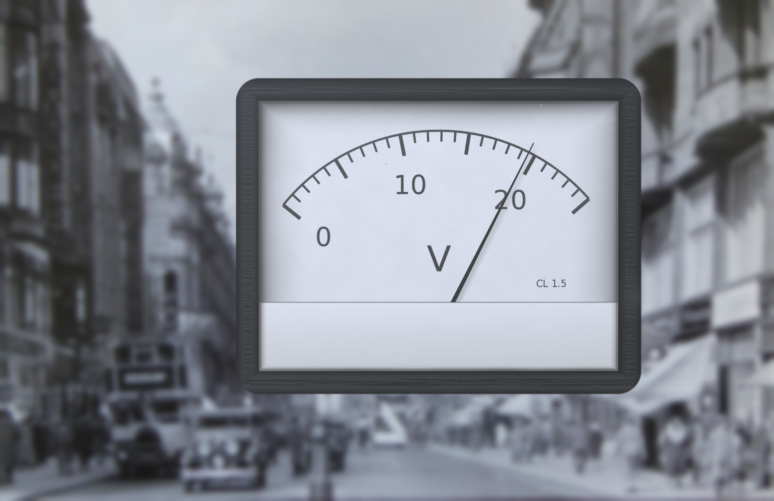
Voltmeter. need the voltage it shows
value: 19.5 V
